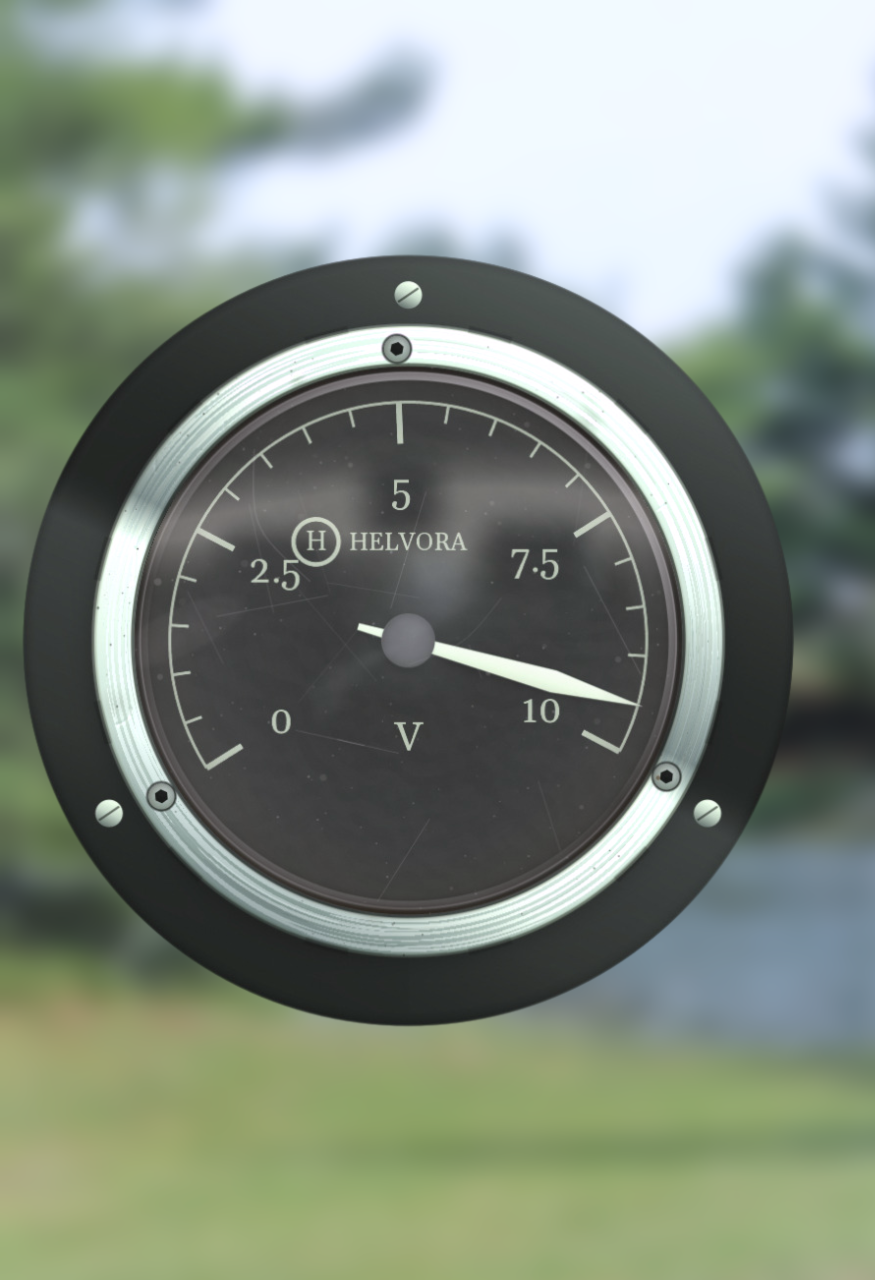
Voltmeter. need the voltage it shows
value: 9.5 V
